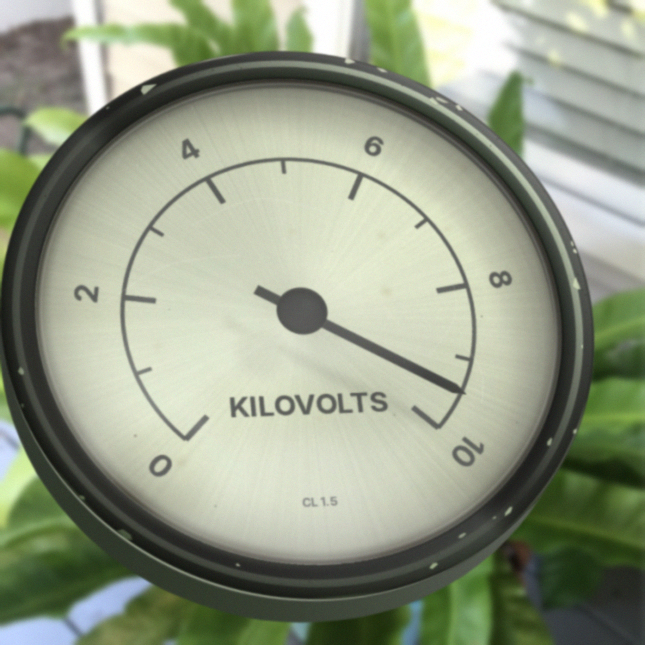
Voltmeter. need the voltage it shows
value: 9.5 kV
